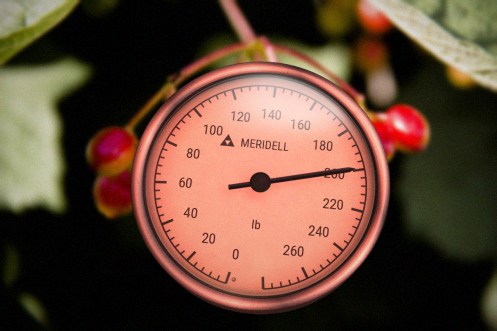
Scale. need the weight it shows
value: 200 lb
